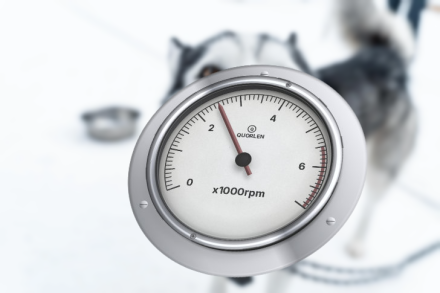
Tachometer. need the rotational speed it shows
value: 2500 rpm
